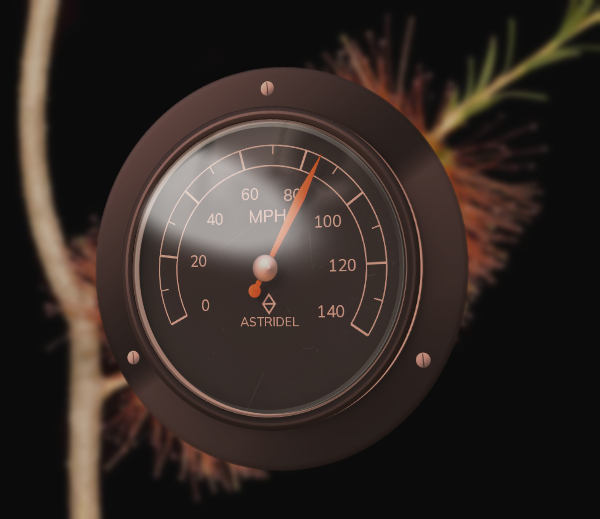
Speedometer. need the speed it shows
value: 85 mph
